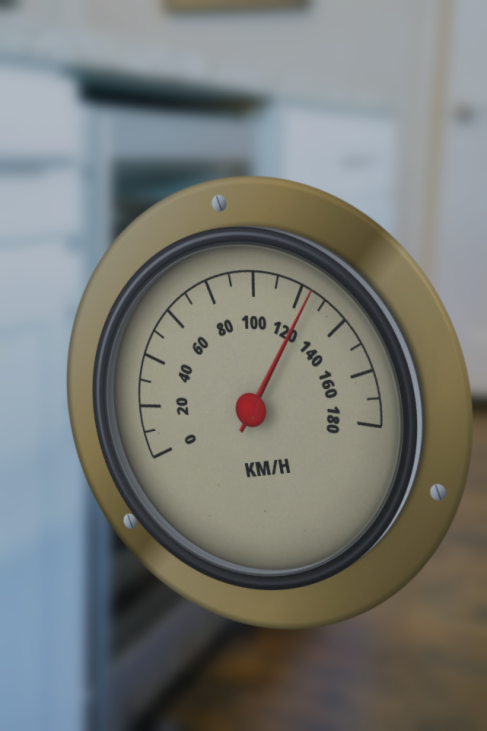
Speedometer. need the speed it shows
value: 125 km/h
